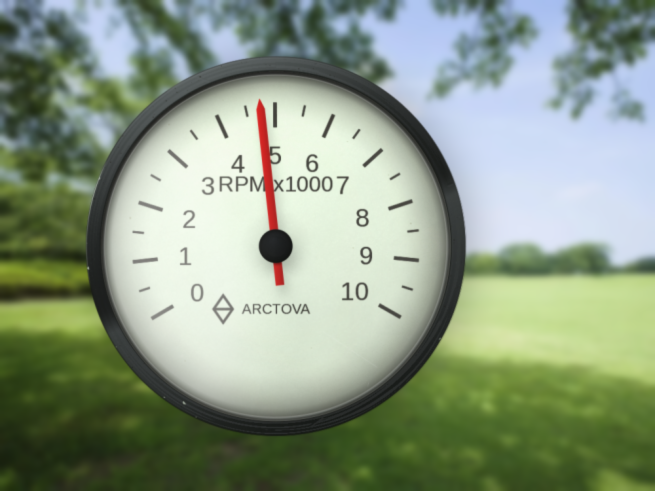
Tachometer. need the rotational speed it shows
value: 4750 rpm
